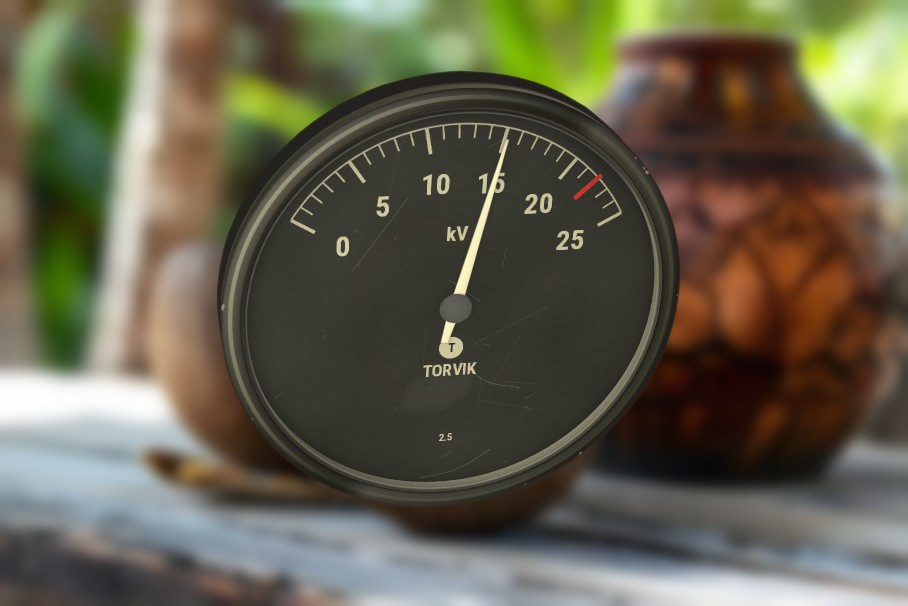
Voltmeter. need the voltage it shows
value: 15 kV
